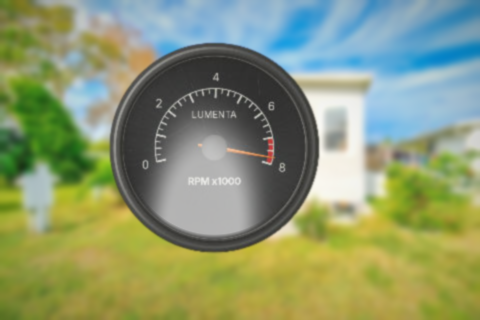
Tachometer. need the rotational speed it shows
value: 7750 rpm
